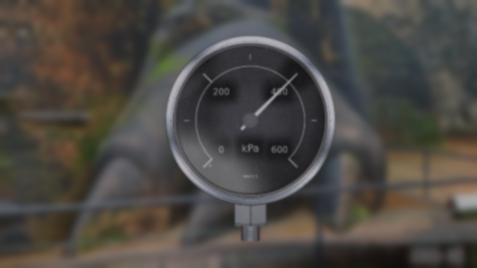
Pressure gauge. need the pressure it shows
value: 400 kPa
